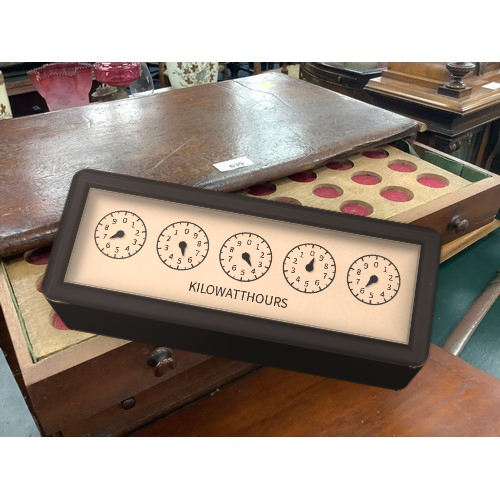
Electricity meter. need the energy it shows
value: 65396 kWh
